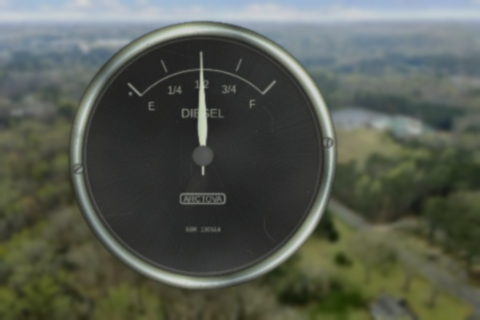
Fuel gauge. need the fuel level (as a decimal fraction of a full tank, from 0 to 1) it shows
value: 0.5
